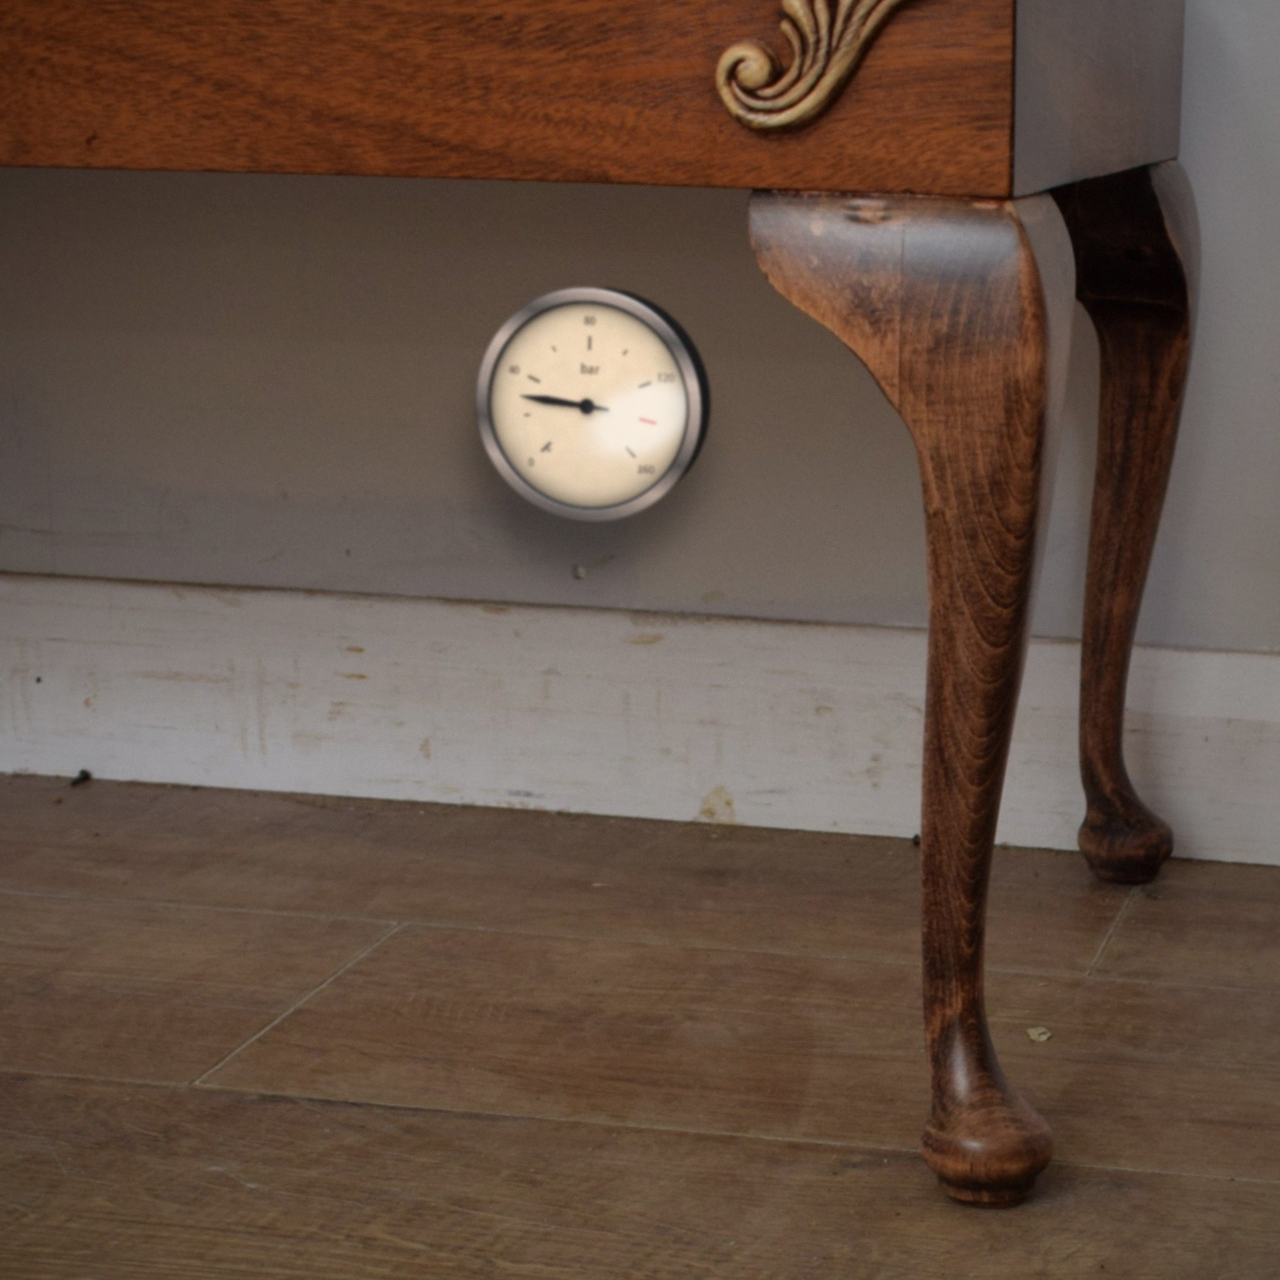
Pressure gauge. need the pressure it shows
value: 30 bar
